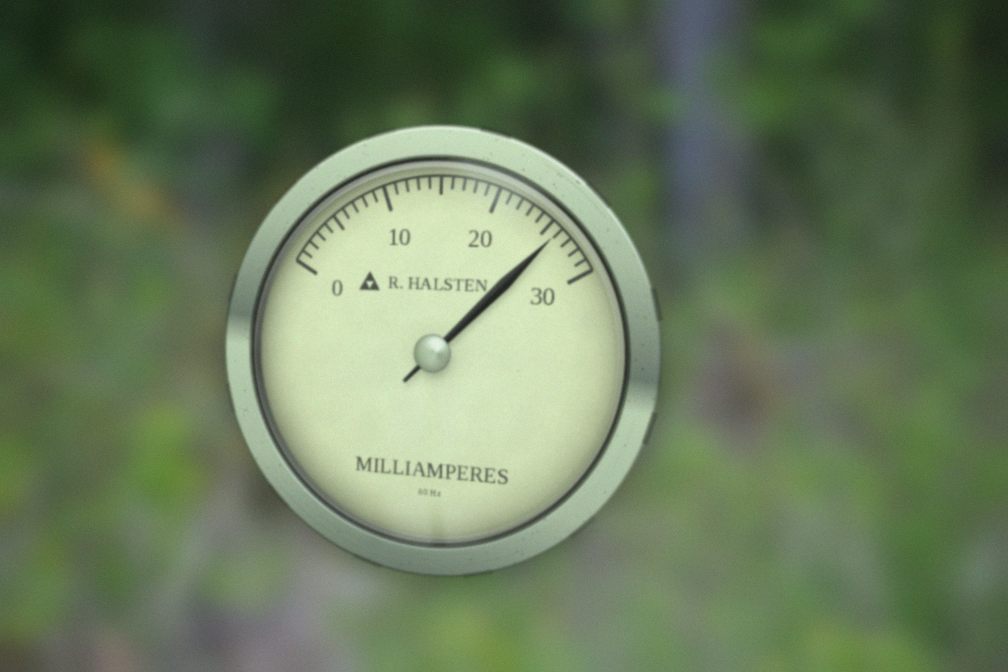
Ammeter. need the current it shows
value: 26 mA
